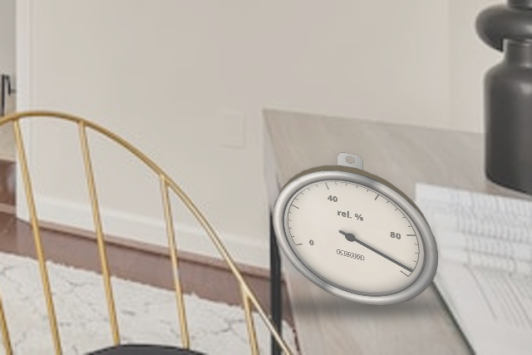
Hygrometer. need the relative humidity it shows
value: 96 %
